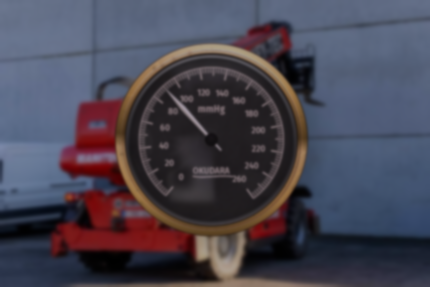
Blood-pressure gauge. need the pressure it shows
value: 90 mmHg
